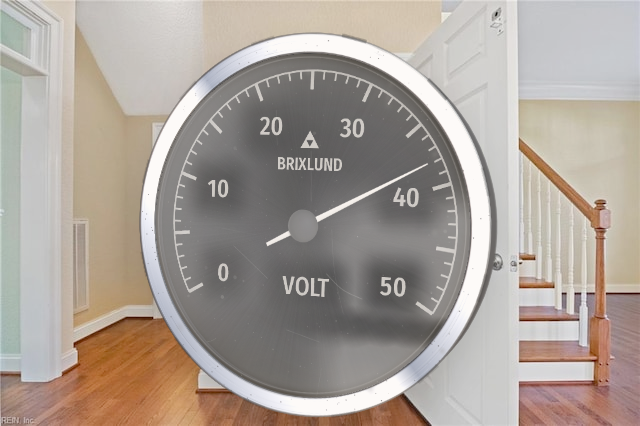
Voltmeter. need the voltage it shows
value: 38 V
